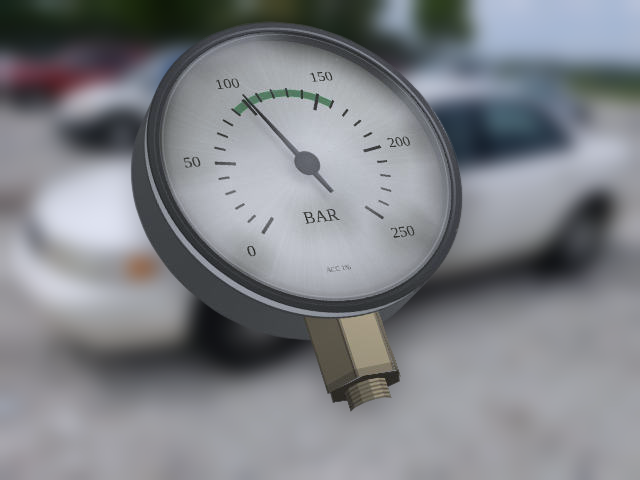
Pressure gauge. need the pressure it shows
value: 100 bar
